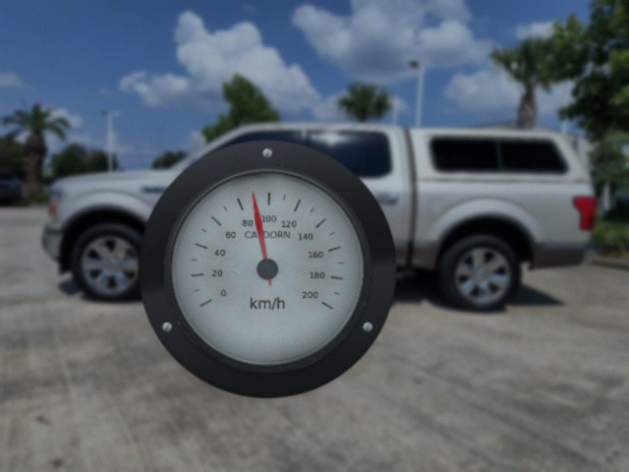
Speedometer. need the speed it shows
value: 90 km/h
